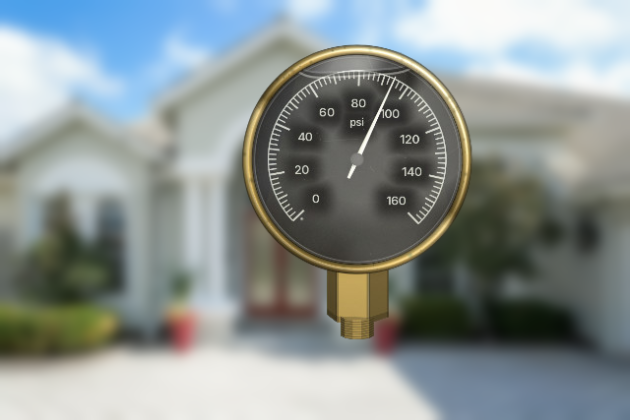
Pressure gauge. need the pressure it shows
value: 94 psi
